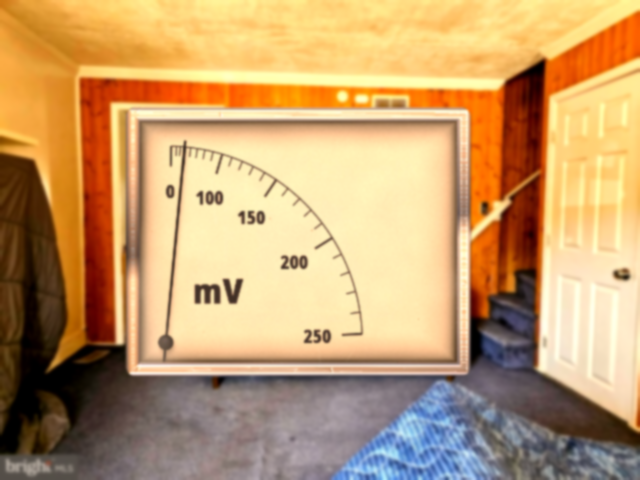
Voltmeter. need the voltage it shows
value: 50 mV
